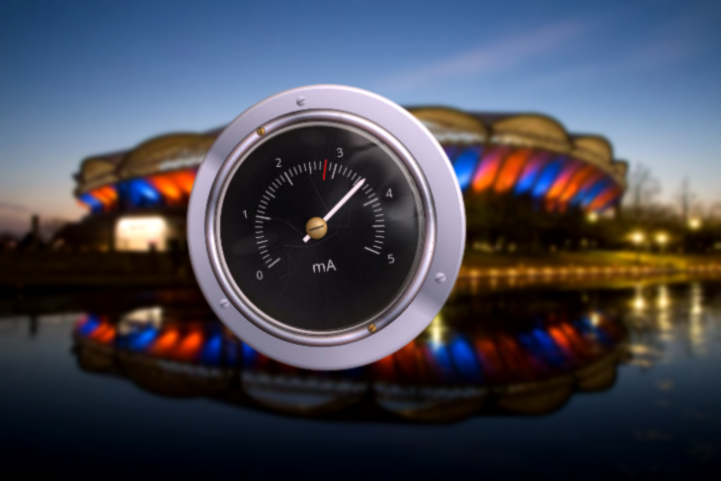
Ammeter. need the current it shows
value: 3.6 mA
